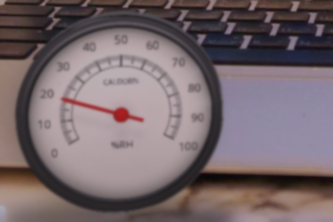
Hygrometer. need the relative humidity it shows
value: 20 %
